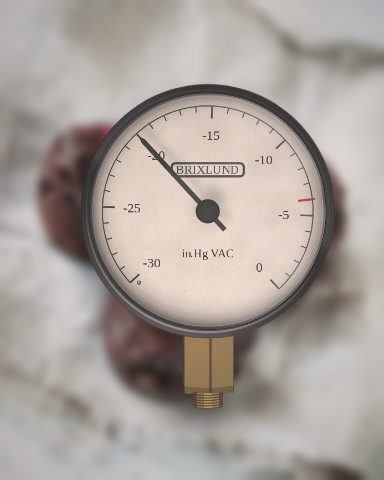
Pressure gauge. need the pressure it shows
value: -20 inHg
